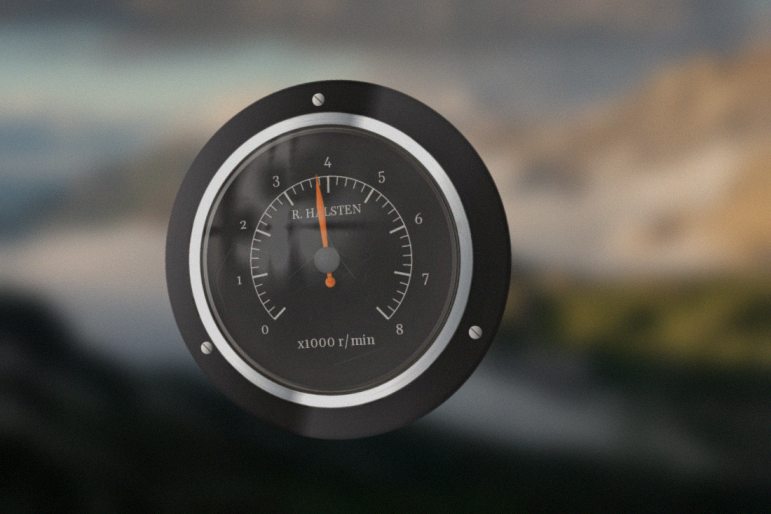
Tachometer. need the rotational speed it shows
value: 3800 rpm
